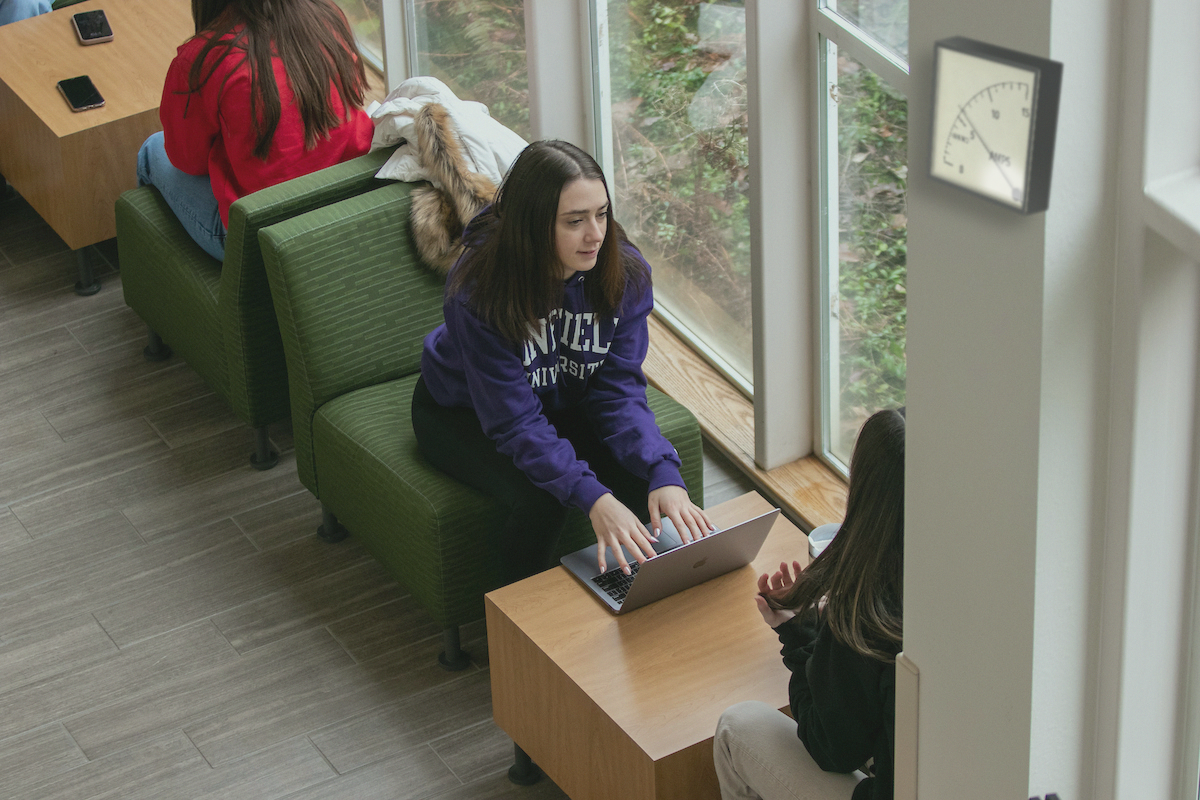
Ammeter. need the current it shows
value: 6 A
